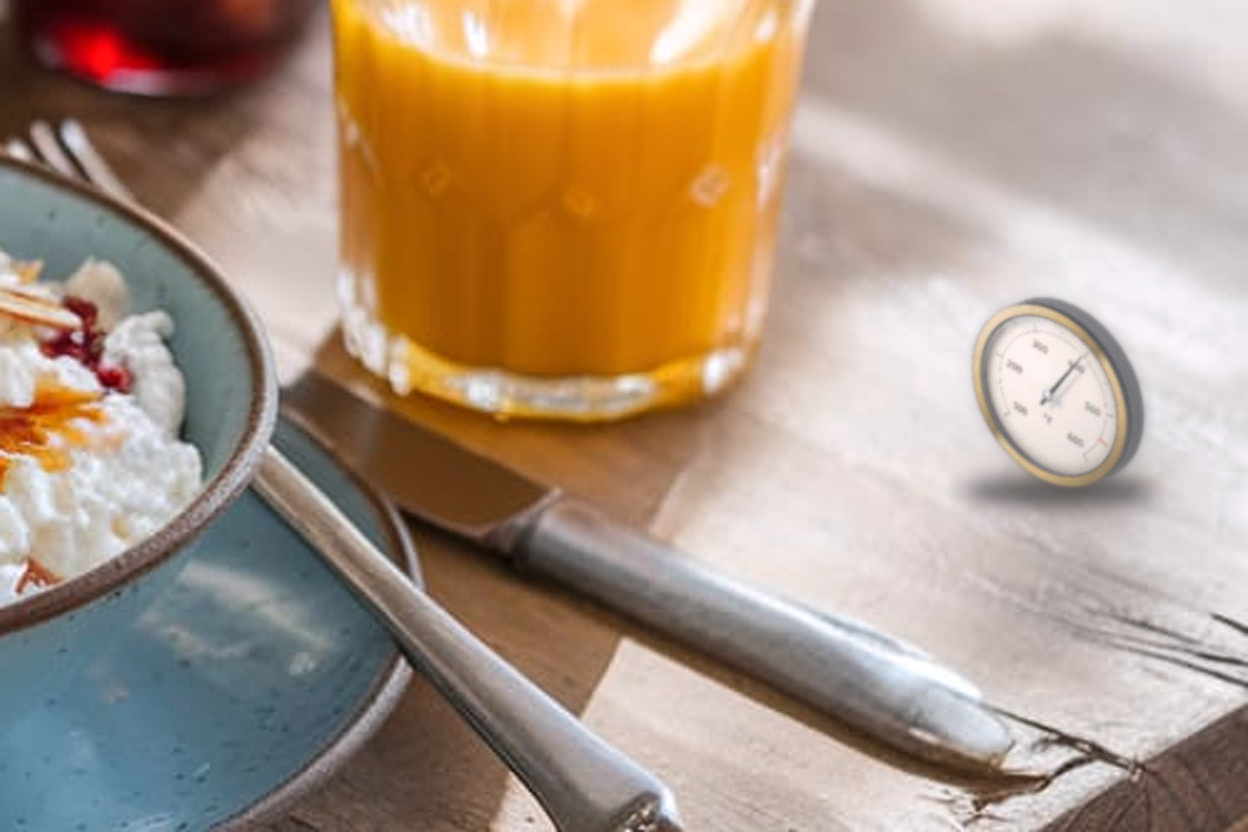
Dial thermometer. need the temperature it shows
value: 400 °F
